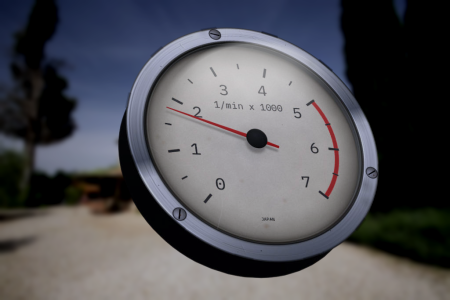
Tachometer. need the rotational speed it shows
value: 1750 rpm
